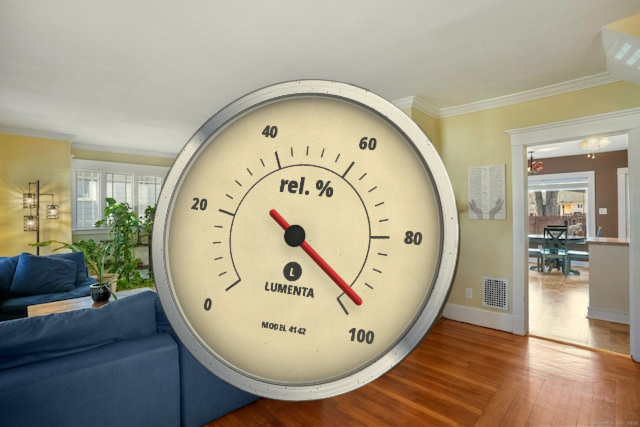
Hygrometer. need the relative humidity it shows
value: 96 %
